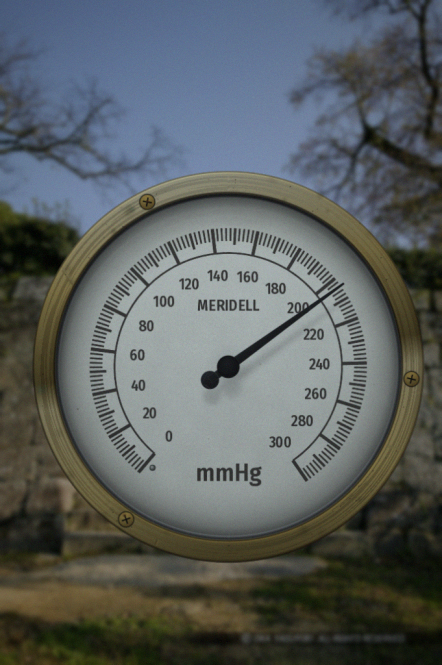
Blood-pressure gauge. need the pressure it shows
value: 204 mmHg
